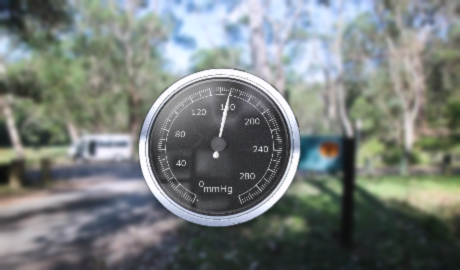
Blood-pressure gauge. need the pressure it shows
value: 160 mmHg
